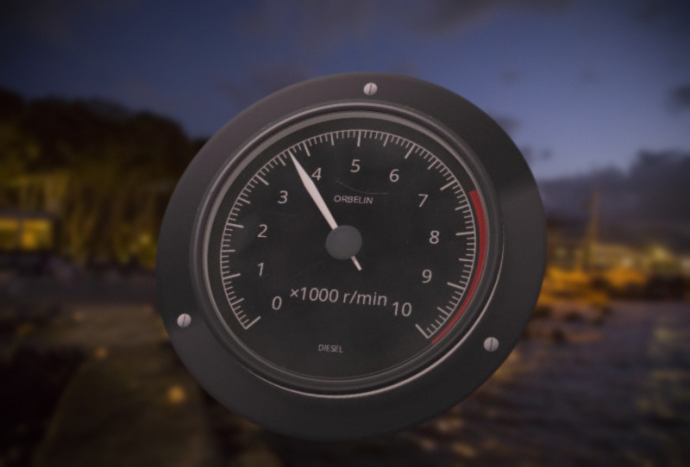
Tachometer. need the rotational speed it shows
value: 3700 rpm
